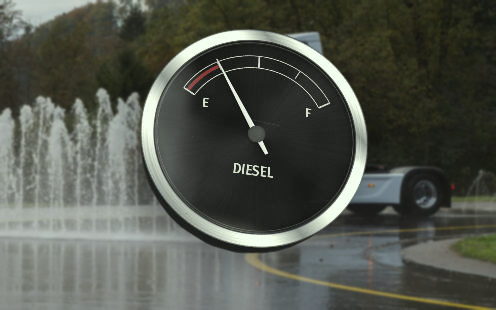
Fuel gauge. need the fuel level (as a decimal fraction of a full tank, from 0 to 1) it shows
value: 0.25
